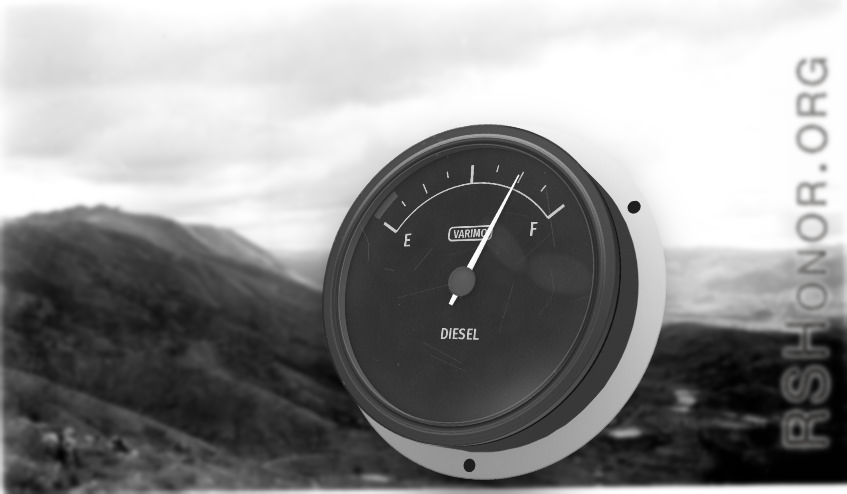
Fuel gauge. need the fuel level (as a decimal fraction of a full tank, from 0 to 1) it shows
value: 0.75
